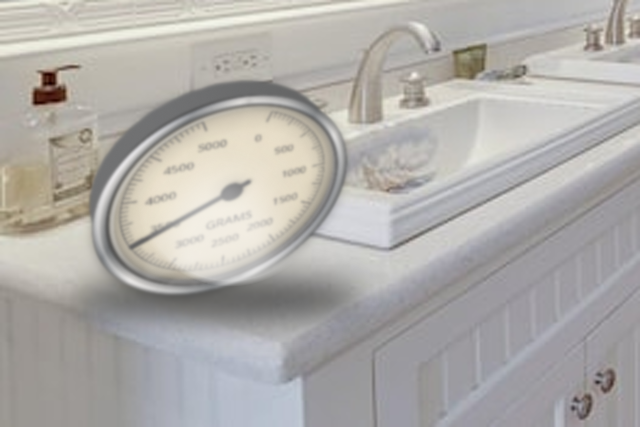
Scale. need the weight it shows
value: 3500 g
